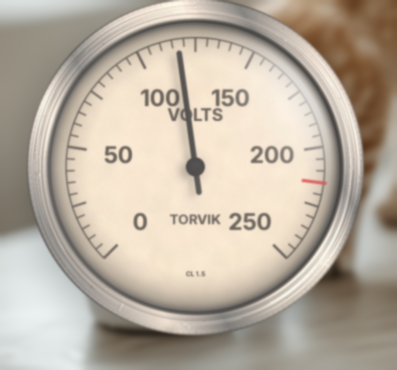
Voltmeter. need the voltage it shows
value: 117.5 V
